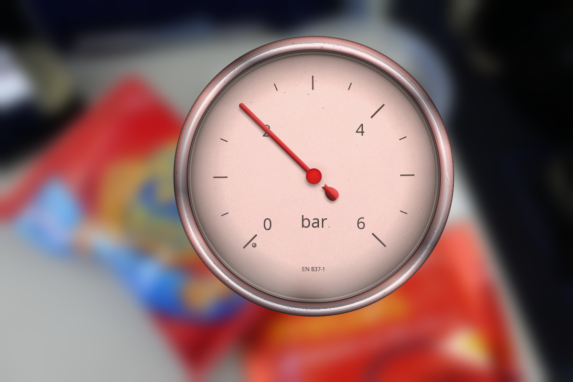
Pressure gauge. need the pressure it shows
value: 2 bar
